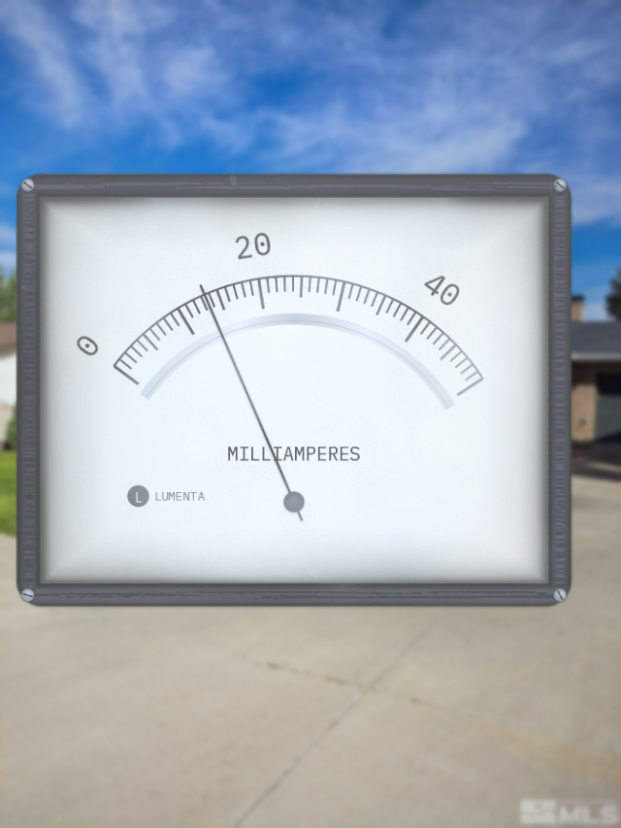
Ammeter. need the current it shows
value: 13.5 mA
